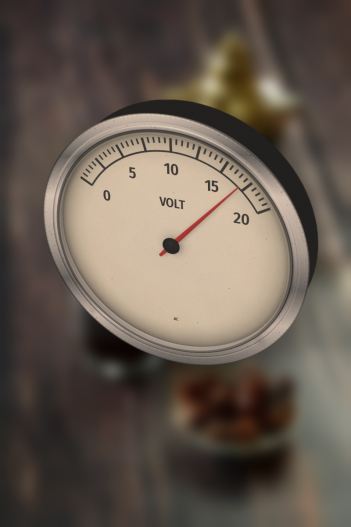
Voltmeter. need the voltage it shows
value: 17 V
